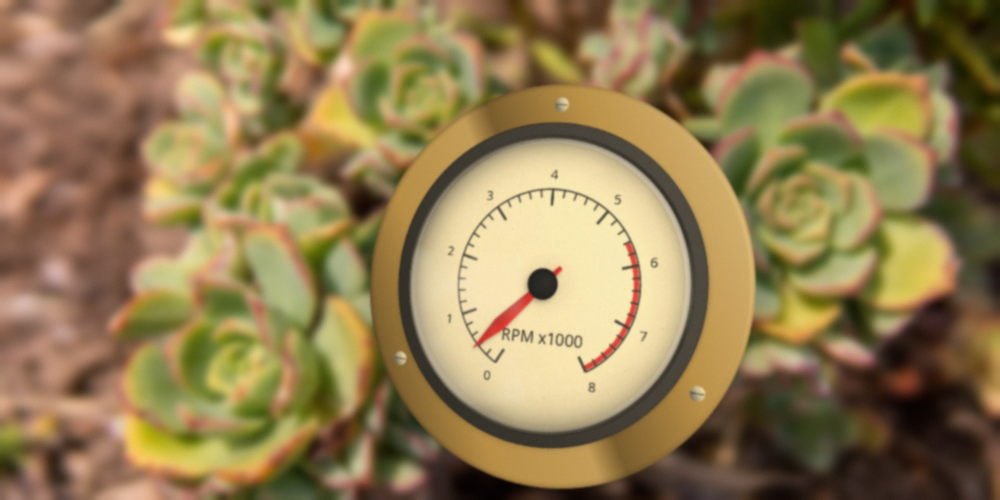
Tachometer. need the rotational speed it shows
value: 400 rpm
